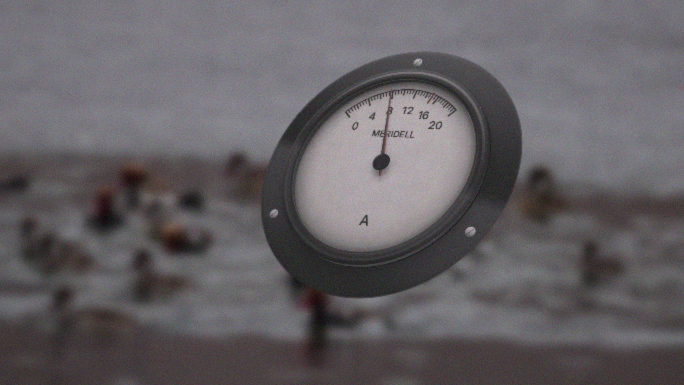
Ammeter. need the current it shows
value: 8 A
